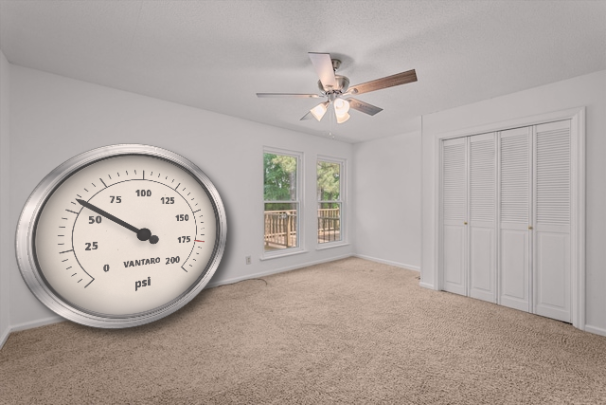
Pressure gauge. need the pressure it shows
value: 57.5 psi
